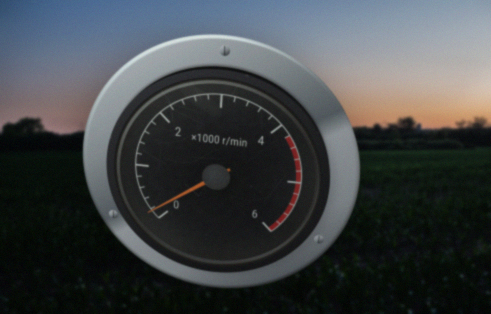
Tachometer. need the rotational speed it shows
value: 200 rpm
